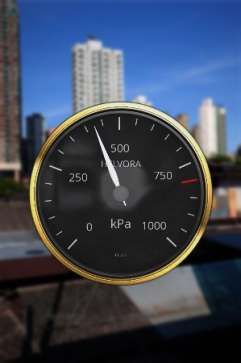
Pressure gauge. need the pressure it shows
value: 425 kPa
